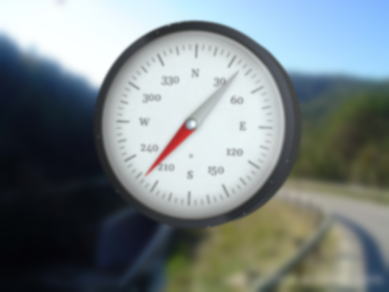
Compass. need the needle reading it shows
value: 220 °
